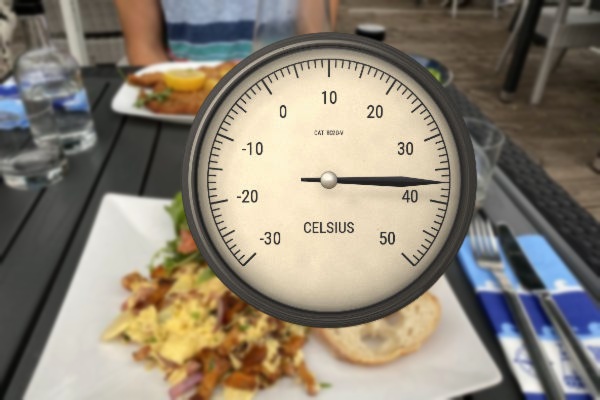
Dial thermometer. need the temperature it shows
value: 37 °C
